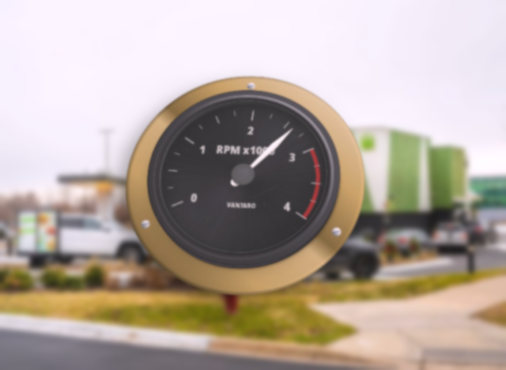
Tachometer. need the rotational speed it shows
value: 2625 rpm
